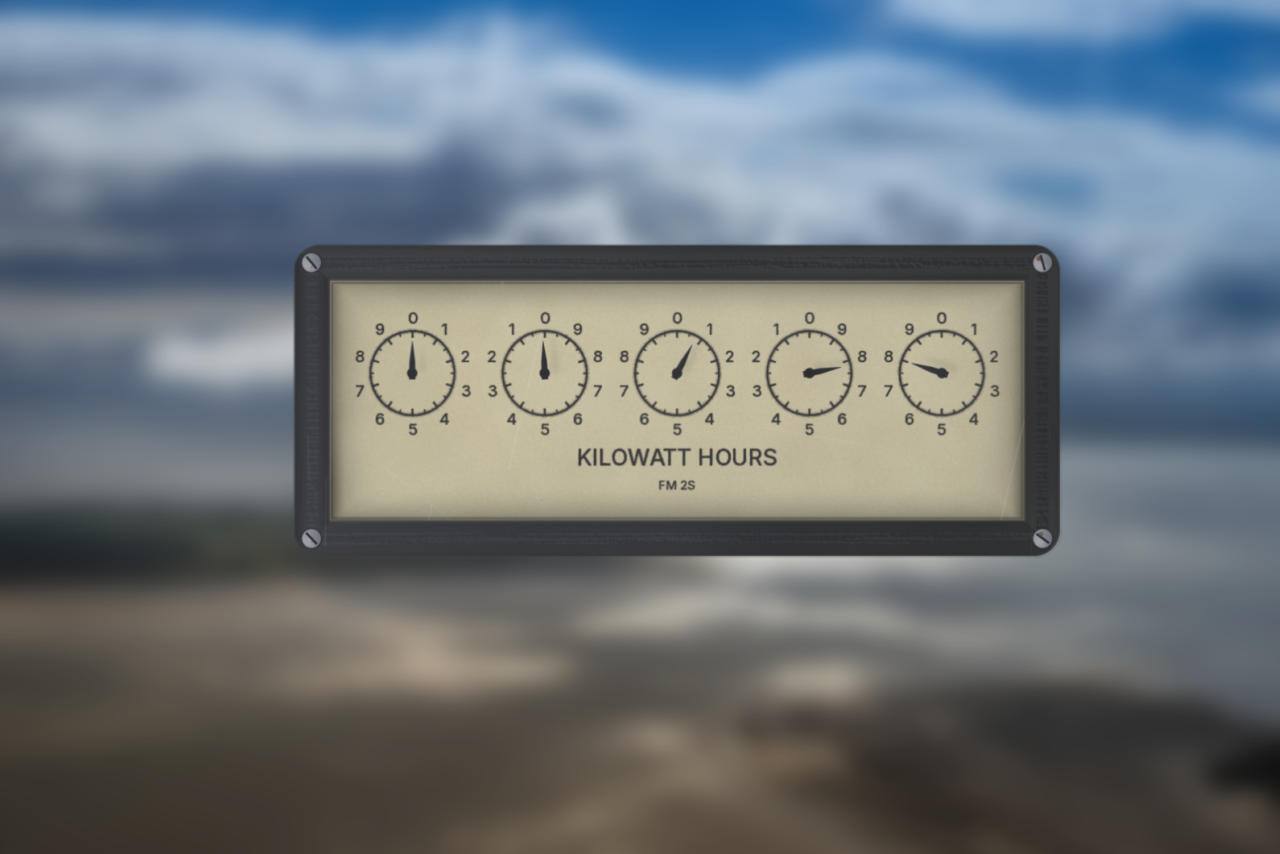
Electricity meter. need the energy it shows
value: 78 kWh
